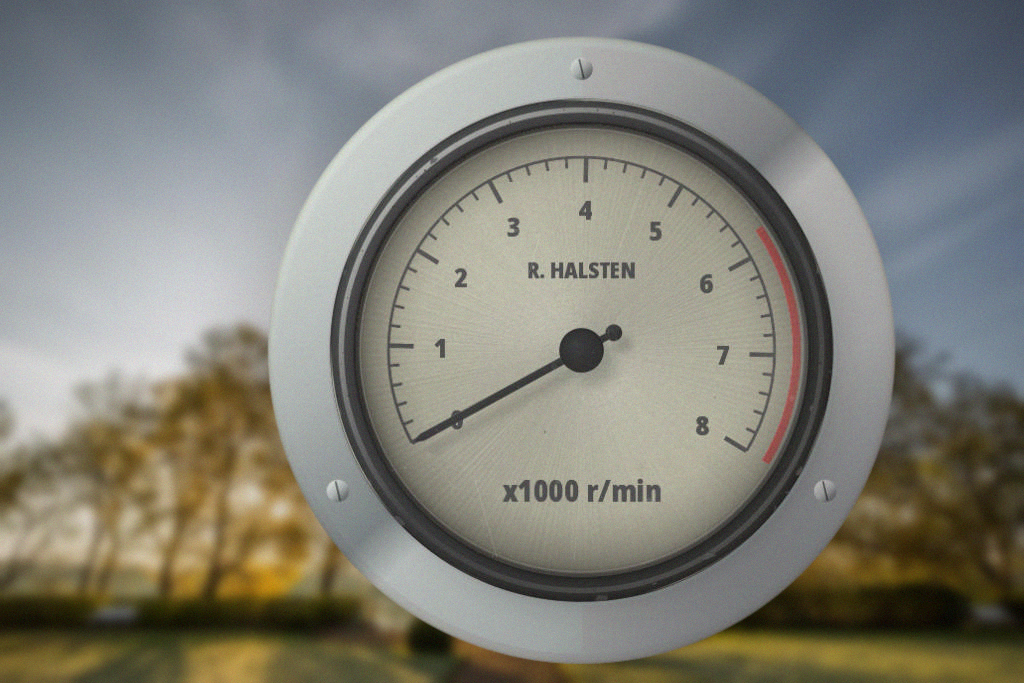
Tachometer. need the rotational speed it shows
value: 0 rpm
